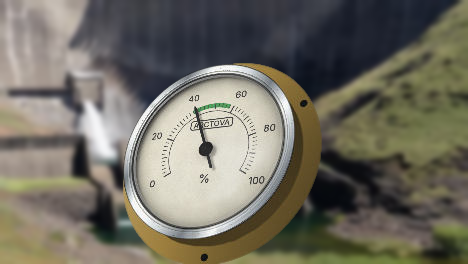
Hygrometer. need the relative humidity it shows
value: 40 %
